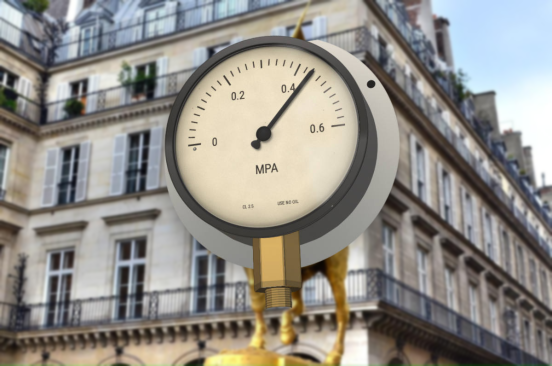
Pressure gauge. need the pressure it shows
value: 0.44 MPa
